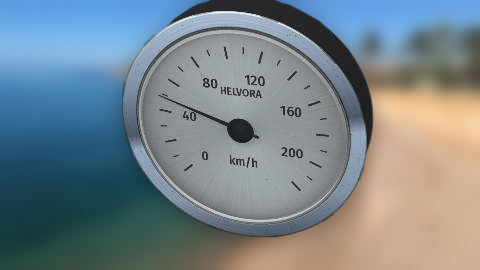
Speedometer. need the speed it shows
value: 50 km/h
